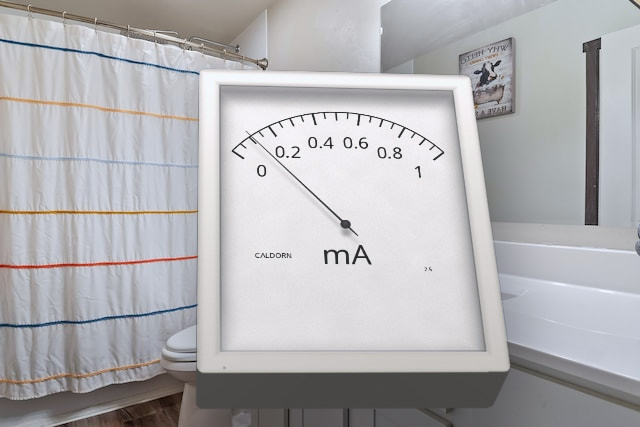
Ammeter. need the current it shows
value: 0.1 mA
